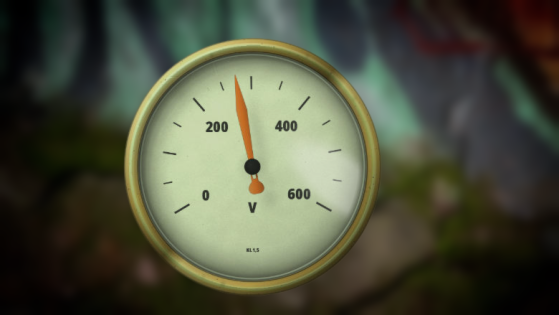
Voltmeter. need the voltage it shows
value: 275 V
